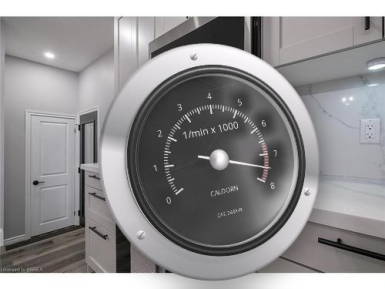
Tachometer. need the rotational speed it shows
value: 7500 rpm
